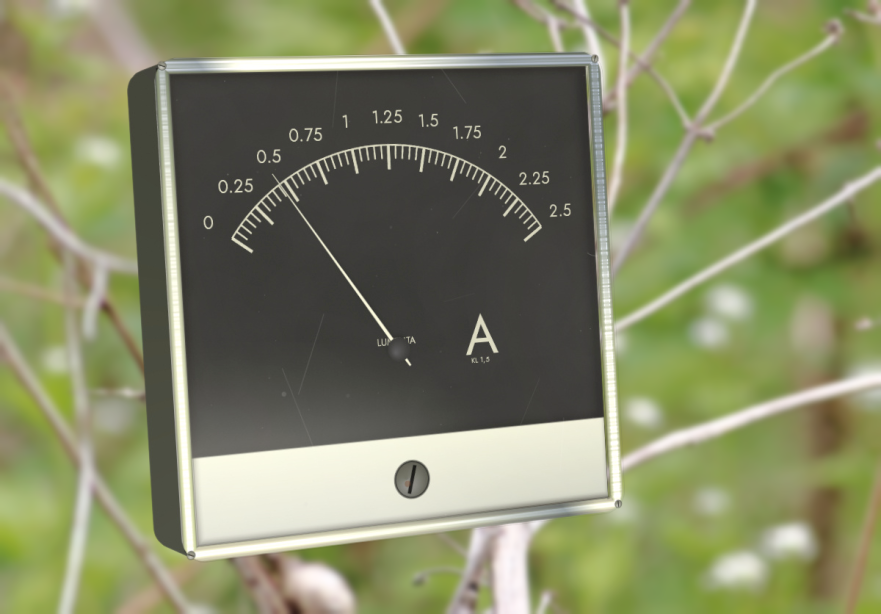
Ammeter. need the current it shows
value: 0.45 A
